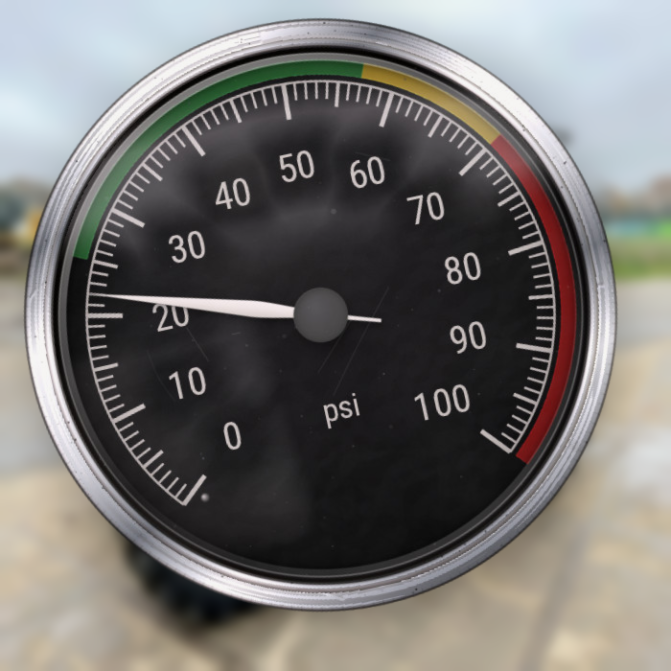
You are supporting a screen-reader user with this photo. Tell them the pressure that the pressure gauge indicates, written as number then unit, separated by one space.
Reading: 22 psi
